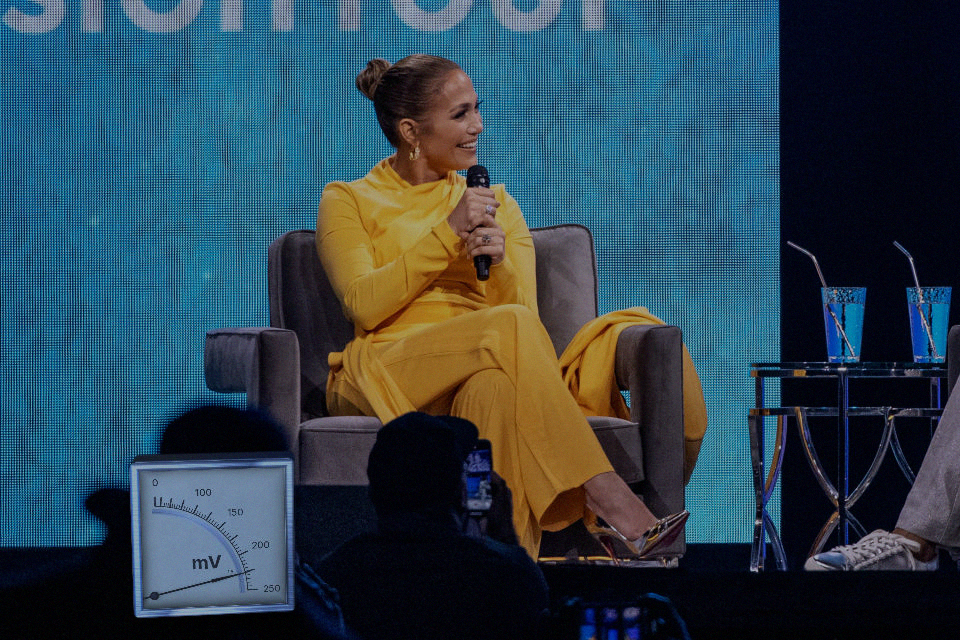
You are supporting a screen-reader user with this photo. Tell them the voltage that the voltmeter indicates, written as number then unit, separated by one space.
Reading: 225 mV
